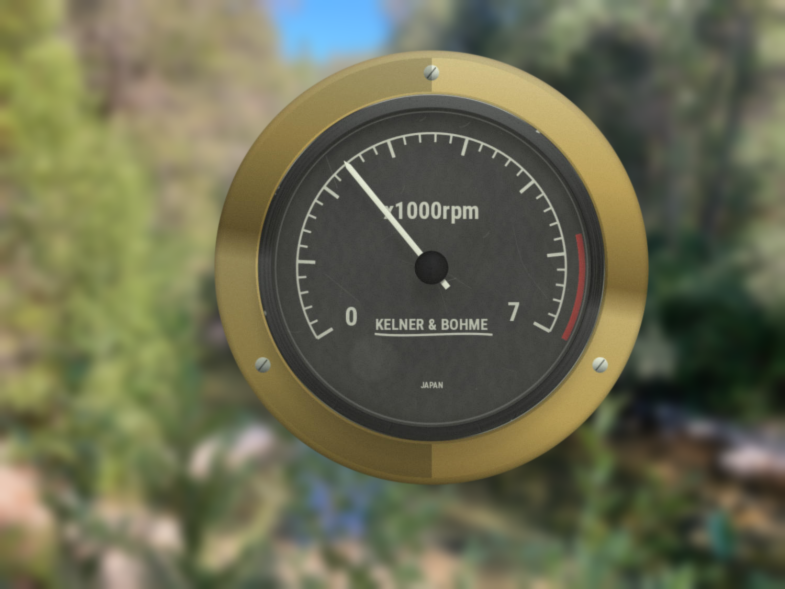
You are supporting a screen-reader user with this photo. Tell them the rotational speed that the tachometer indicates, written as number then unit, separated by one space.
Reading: 2400 rpm
